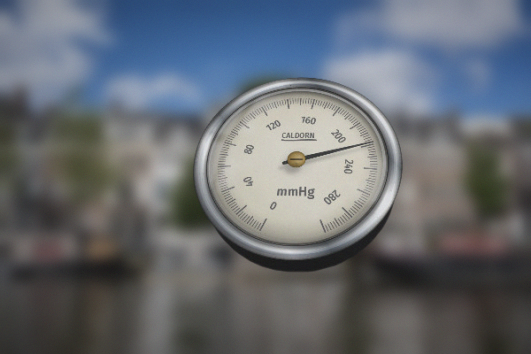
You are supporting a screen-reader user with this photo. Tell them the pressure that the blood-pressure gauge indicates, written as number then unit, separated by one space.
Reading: 220 mmHg
